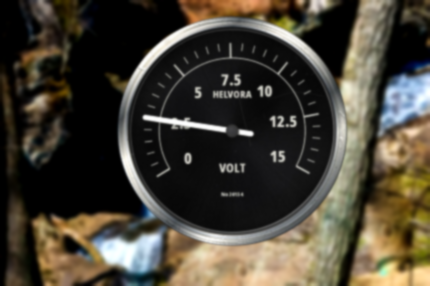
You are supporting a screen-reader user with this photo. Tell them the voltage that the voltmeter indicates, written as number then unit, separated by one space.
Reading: 2.5 V
